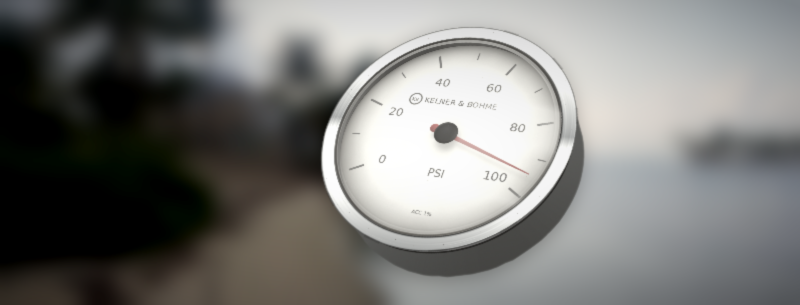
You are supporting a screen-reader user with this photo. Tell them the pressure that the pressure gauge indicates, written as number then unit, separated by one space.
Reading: 95 psi
